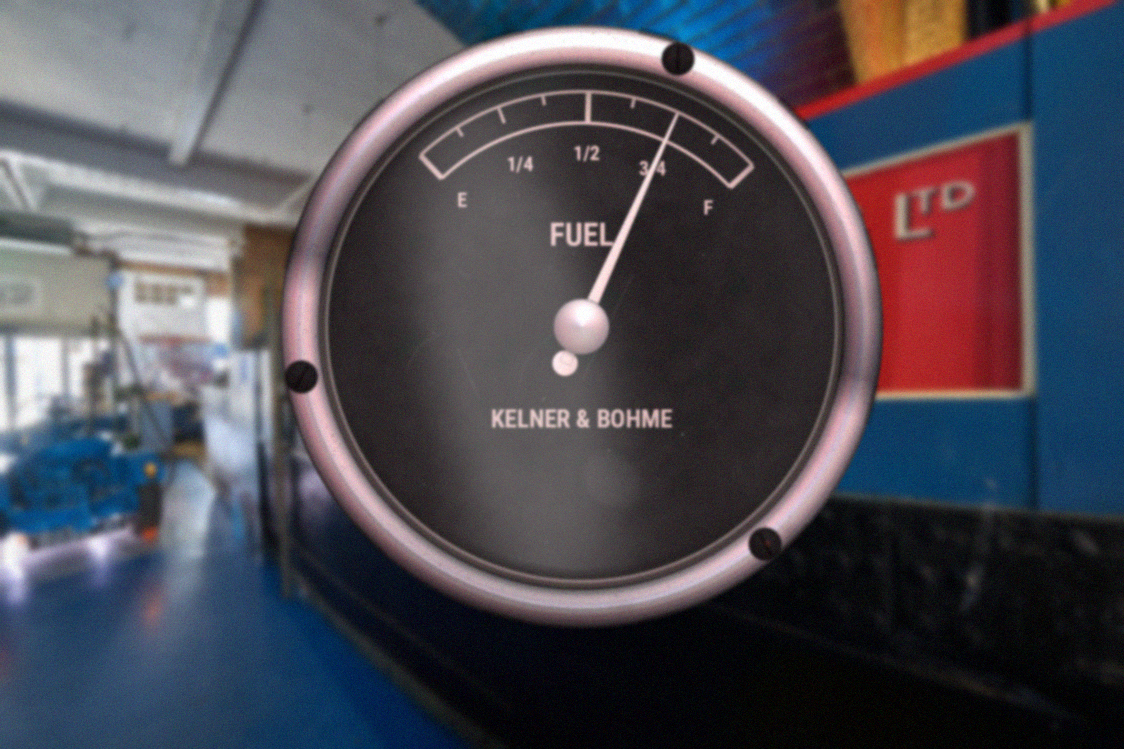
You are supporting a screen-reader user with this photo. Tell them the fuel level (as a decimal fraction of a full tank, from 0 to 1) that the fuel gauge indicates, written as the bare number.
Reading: 0.75
